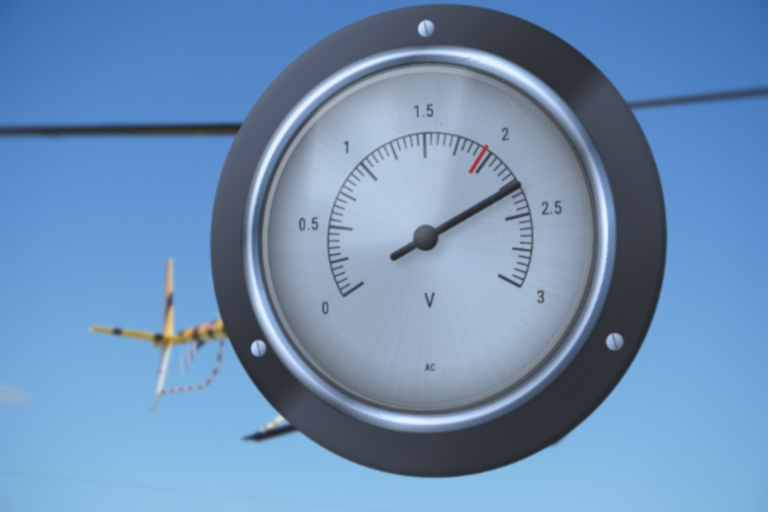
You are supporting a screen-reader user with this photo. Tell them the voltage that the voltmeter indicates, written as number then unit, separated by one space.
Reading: 2.3 V
